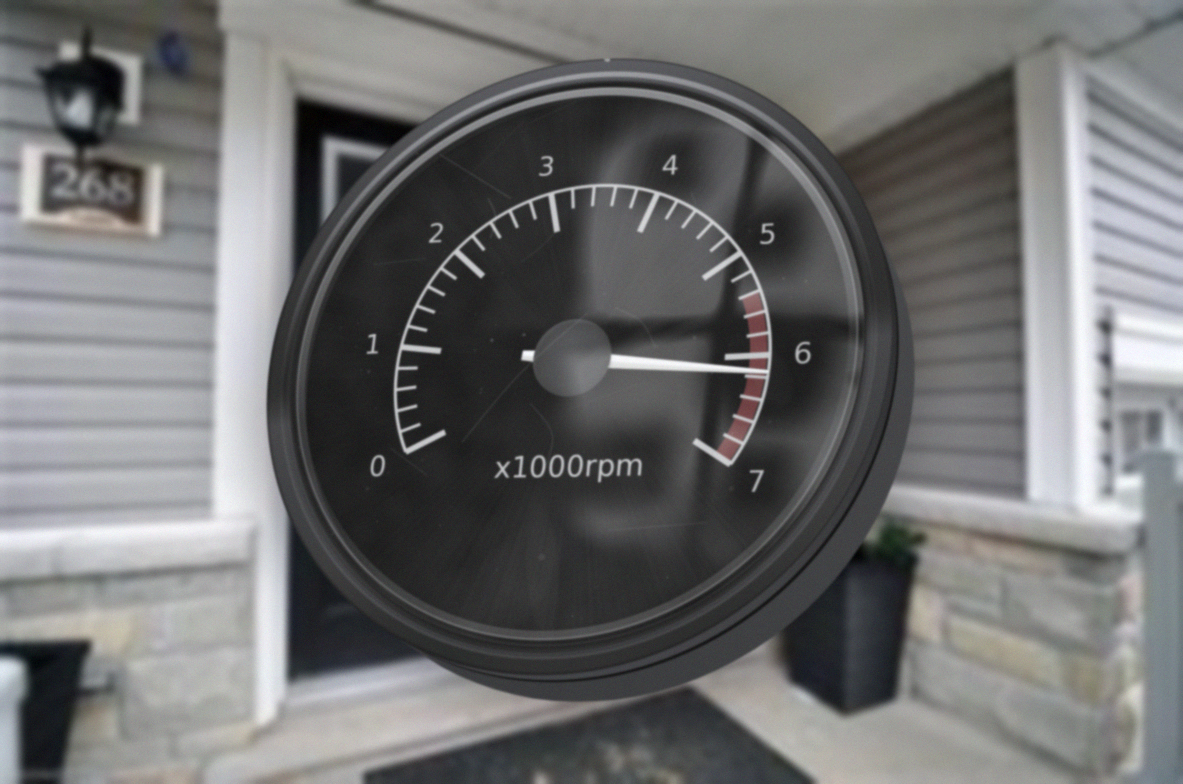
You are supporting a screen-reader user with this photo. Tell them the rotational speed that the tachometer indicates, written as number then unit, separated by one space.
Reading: 6200 rpm
